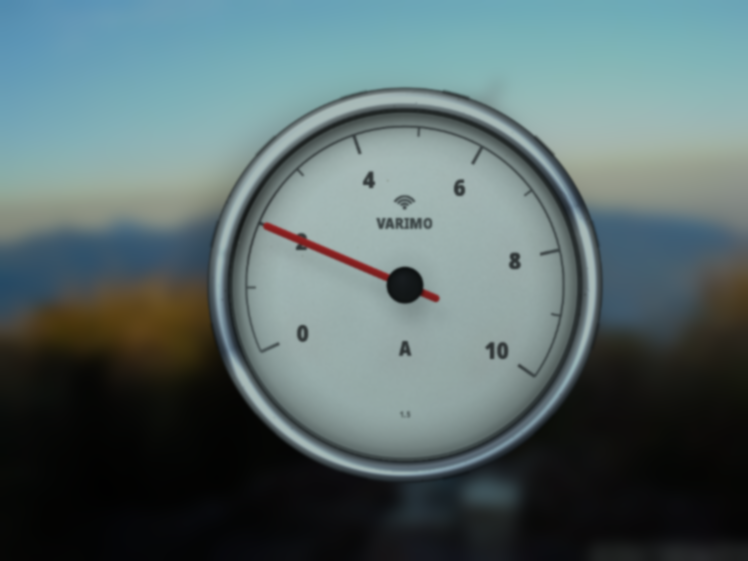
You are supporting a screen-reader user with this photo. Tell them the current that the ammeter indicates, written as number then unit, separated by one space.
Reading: 2 A
